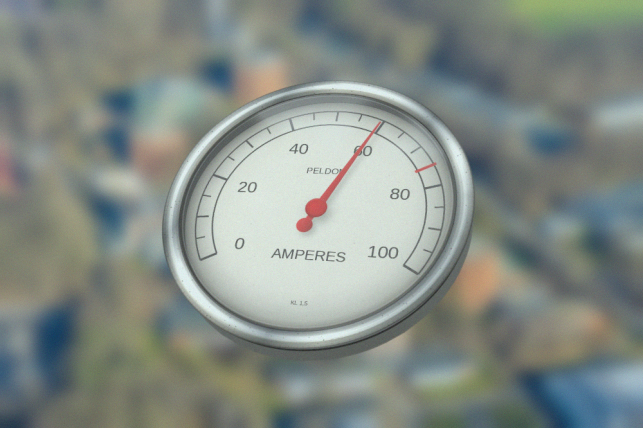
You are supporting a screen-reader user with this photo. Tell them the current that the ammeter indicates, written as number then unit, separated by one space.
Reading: 60 A
